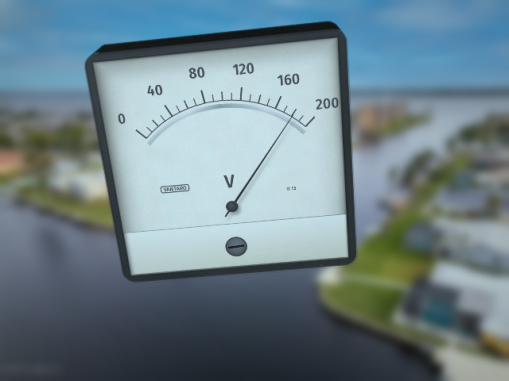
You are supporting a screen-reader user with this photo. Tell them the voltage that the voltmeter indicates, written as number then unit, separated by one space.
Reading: 180 V
